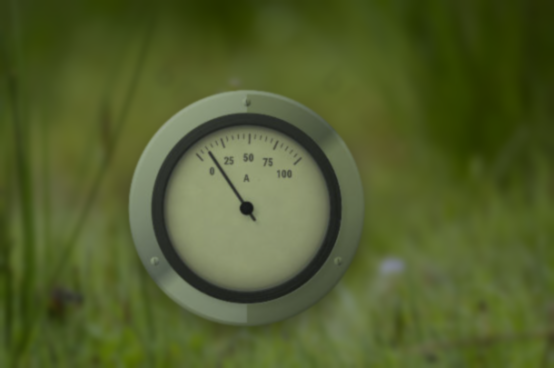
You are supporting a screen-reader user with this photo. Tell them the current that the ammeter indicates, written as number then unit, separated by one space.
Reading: 10 A
